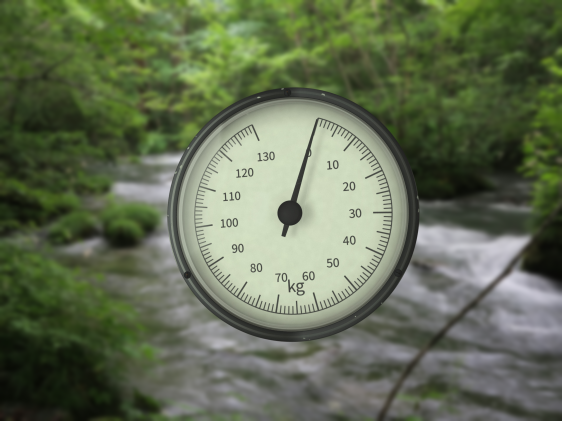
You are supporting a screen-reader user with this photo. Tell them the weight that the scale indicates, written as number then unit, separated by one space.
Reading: 0 kg
